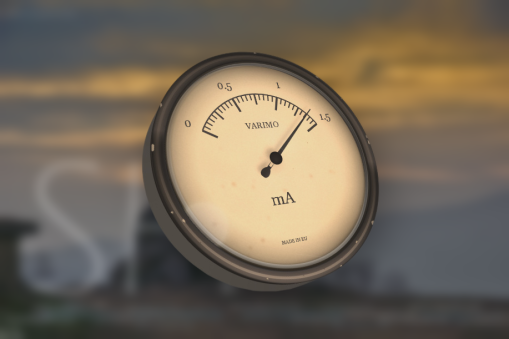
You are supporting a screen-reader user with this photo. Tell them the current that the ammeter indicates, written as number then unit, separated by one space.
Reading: 1.35 mA
